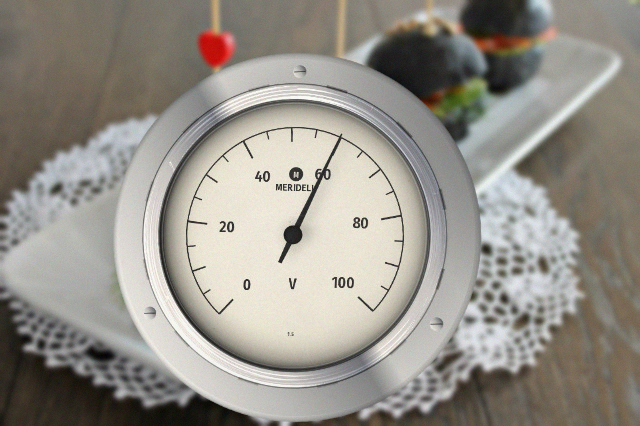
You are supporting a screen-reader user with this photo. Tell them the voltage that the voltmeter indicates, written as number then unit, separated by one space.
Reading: 60 V
